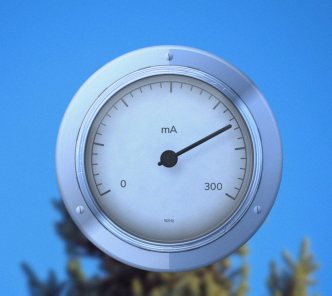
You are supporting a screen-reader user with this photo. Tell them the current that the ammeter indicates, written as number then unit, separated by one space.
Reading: 225 mA
